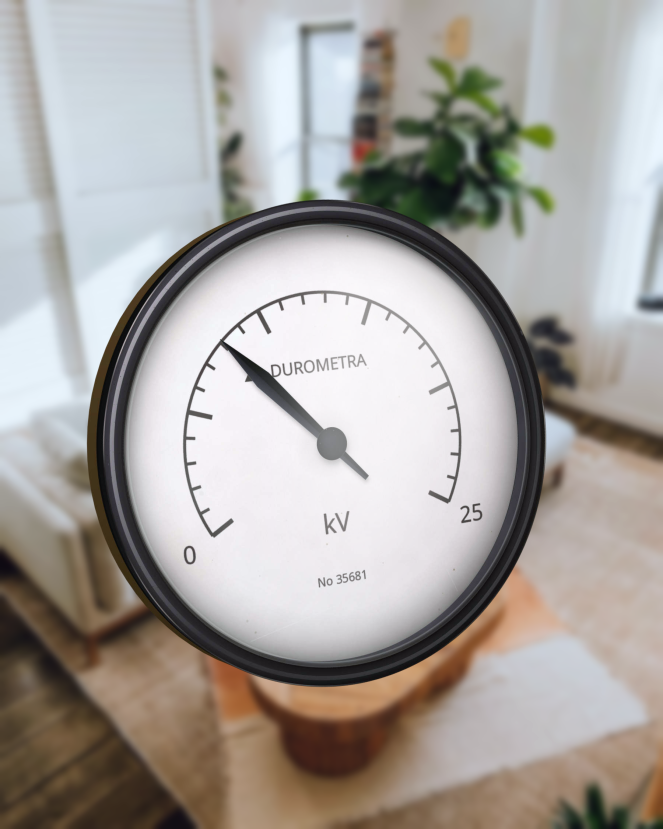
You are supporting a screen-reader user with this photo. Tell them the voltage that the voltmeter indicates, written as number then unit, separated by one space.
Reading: 8 kV
